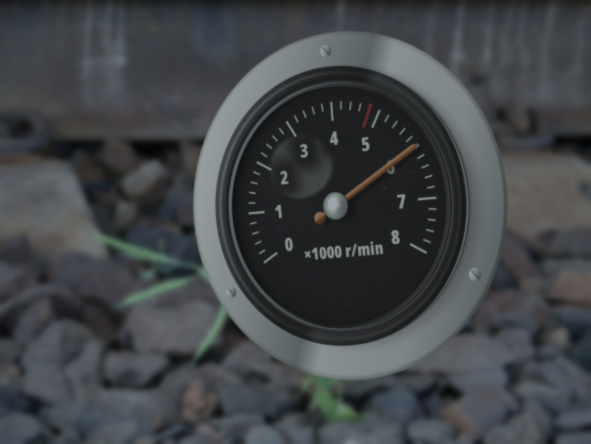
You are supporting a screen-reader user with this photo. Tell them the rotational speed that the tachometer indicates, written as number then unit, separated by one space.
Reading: 6000 rpm
